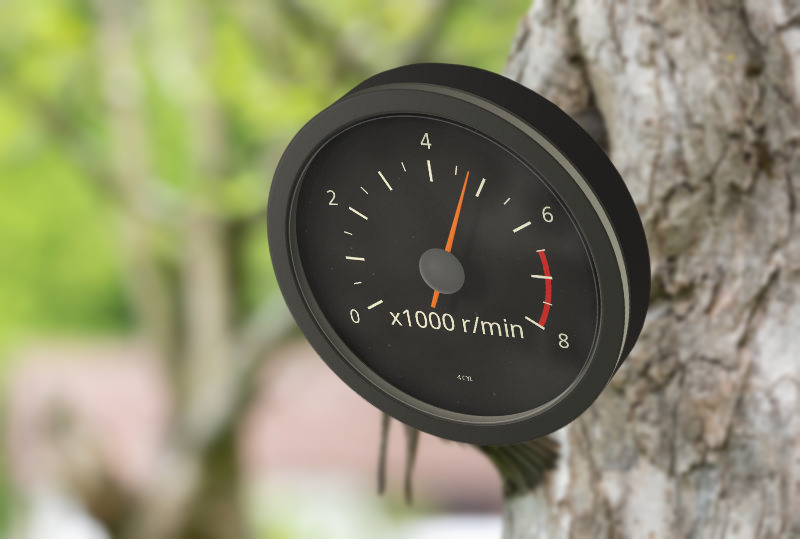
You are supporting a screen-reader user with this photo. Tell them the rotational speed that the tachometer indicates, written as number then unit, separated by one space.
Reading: 4750 rpm
